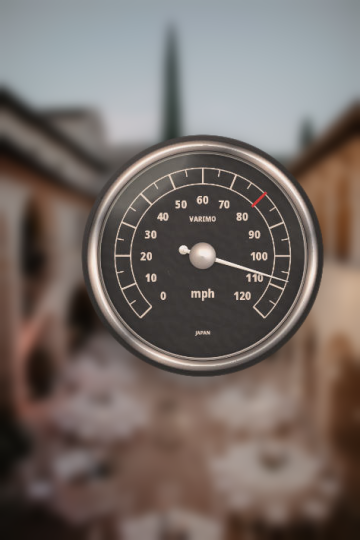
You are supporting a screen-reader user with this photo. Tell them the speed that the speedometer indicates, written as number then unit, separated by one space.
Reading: 107.5 mph
